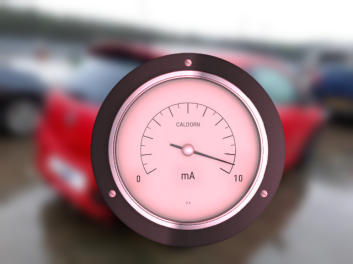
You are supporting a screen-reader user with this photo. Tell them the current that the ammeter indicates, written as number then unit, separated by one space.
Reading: 9.5 mA
